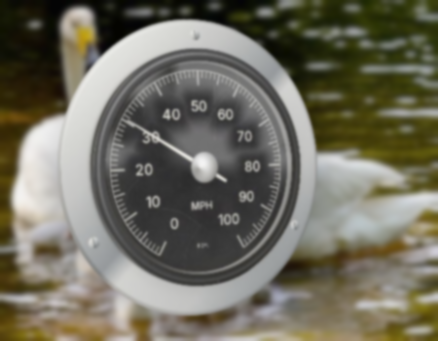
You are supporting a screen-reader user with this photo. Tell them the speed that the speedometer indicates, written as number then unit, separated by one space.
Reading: 30 mph
